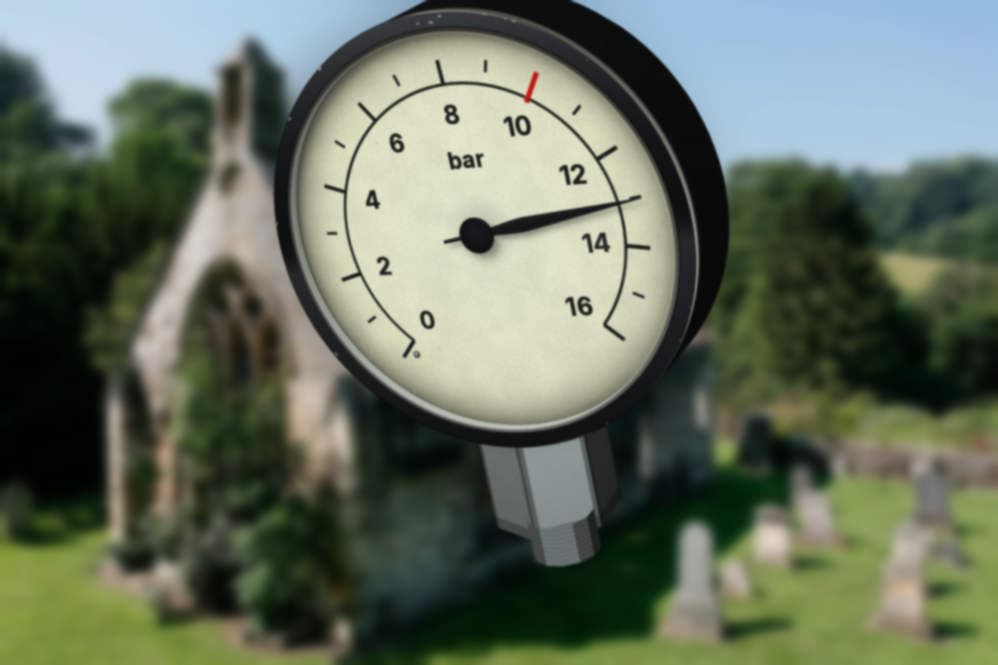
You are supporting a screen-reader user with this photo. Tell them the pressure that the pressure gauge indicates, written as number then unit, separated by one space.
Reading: 13 bar
